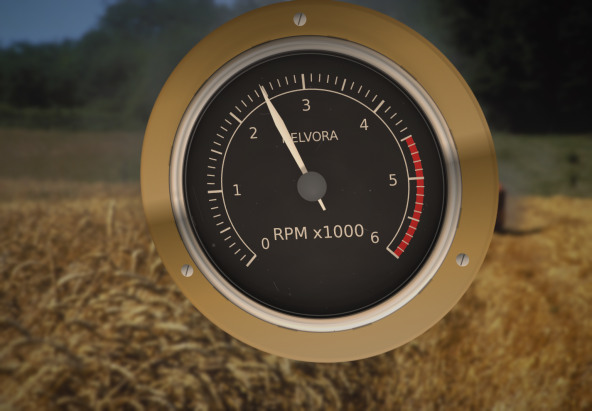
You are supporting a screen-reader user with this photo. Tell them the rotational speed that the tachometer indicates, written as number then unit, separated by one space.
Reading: 2500 rpm
